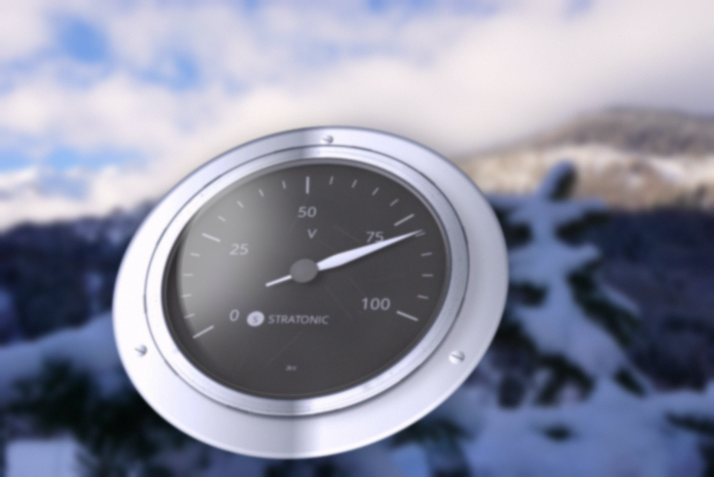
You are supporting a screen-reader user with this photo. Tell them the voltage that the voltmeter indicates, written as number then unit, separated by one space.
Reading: 80 V
